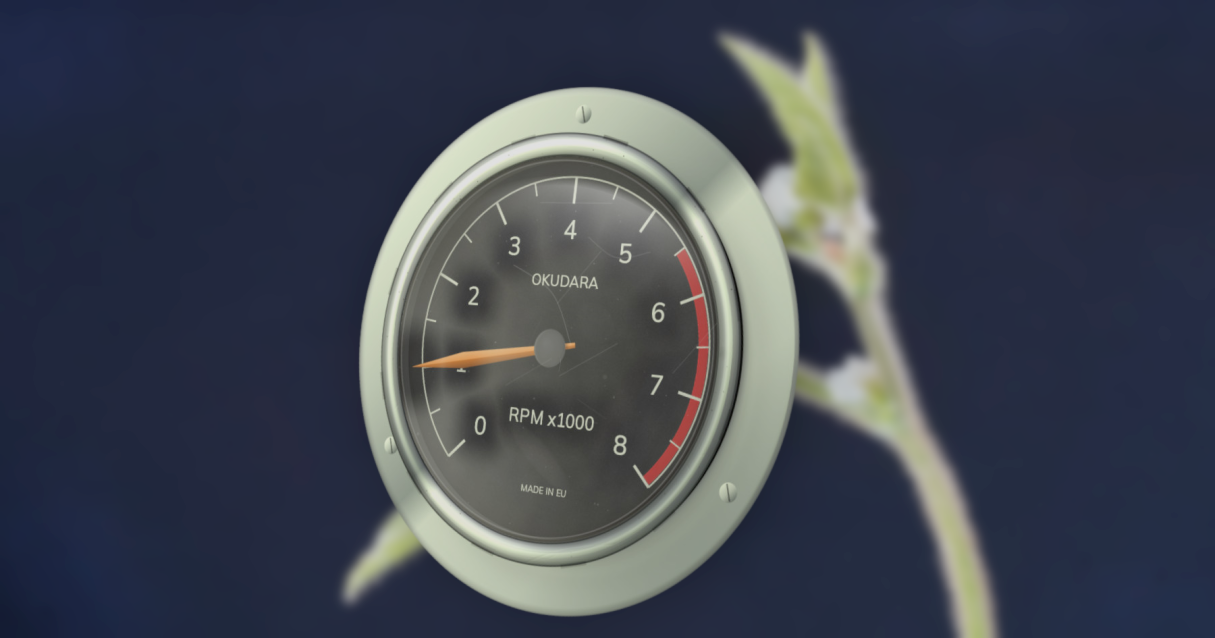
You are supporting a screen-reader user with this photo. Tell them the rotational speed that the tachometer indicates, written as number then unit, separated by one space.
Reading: 1000 rpm
